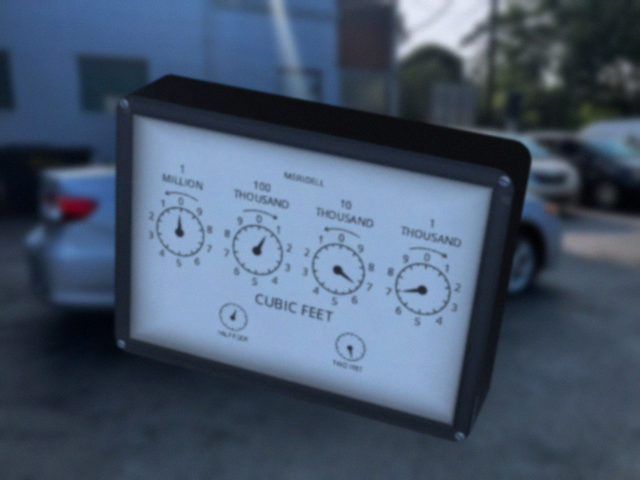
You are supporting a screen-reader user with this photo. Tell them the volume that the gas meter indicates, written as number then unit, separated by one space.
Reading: 6700 ft³
